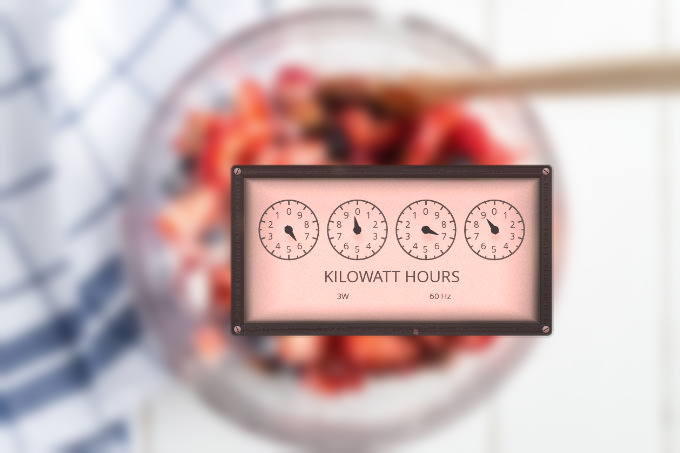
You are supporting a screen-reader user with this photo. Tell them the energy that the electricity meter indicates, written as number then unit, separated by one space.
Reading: 5969 kWh
